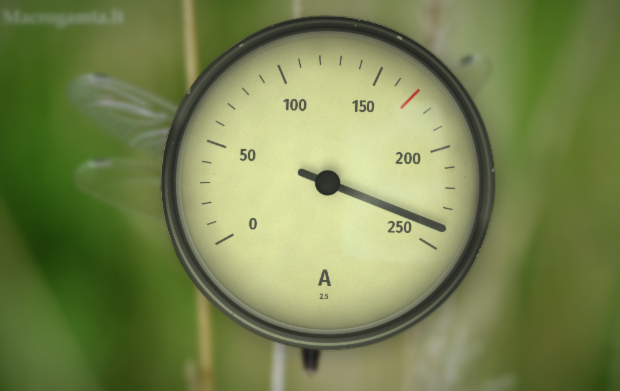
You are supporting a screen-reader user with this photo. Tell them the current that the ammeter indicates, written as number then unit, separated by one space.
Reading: 240 A
